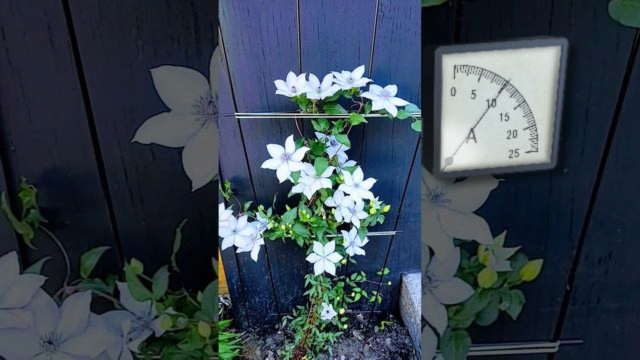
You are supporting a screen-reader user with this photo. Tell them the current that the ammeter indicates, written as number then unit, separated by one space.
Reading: 10 A
